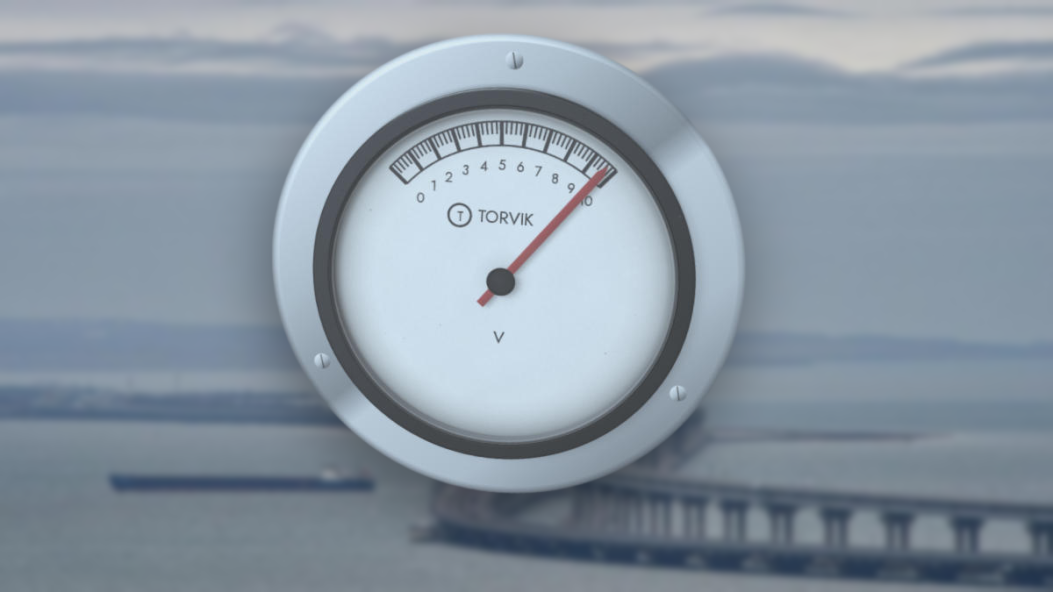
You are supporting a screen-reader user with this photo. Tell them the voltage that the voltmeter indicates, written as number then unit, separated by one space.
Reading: 9.6 V
